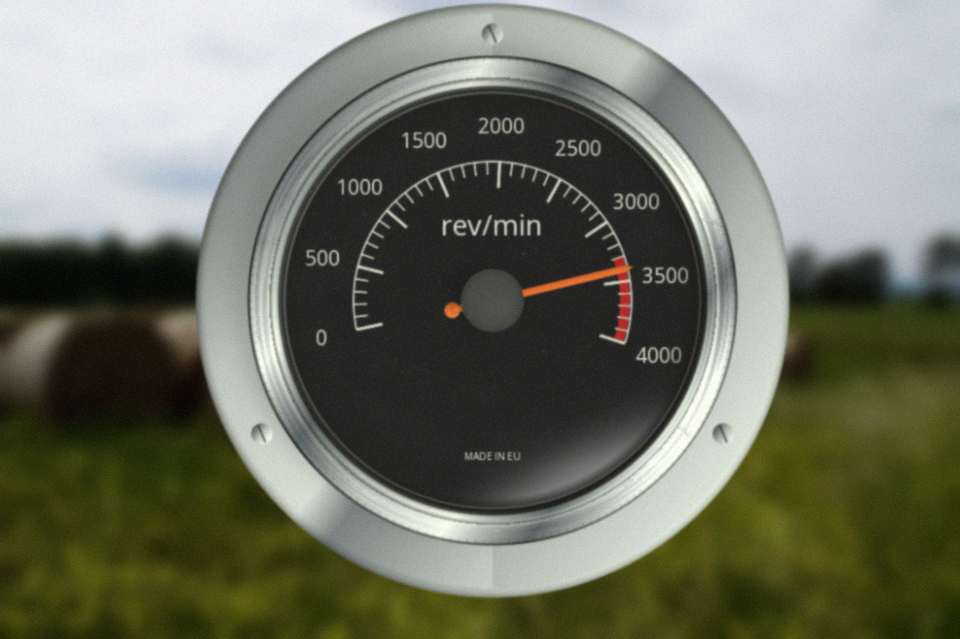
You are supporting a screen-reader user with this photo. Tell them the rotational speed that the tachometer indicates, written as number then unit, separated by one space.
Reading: 3400 rpm
